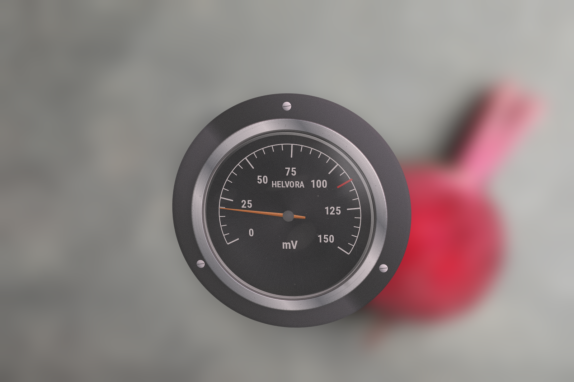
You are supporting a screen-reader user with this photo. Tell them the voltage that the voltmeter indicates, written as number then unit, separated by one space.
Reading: 20 mV
